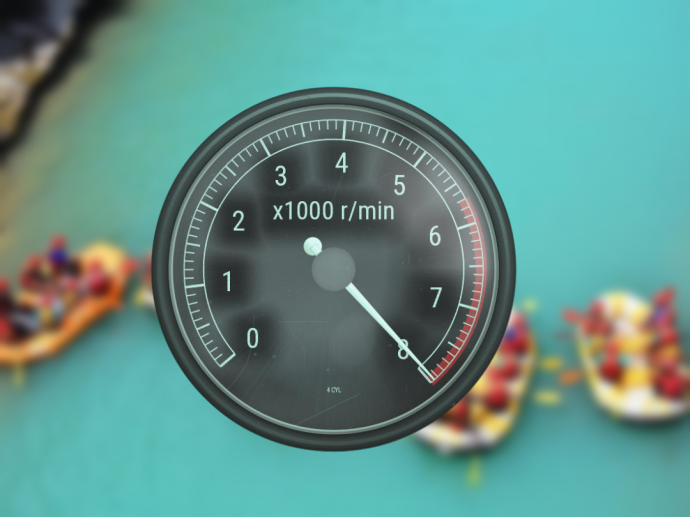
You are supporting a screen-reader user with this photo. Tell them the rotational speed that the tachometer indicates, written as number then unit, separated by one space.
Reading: 7950 rpm
